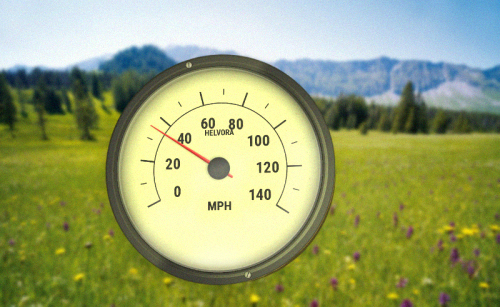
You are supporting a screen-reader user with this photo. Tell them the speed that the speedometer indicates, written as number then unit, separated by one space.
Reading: 35 mph
